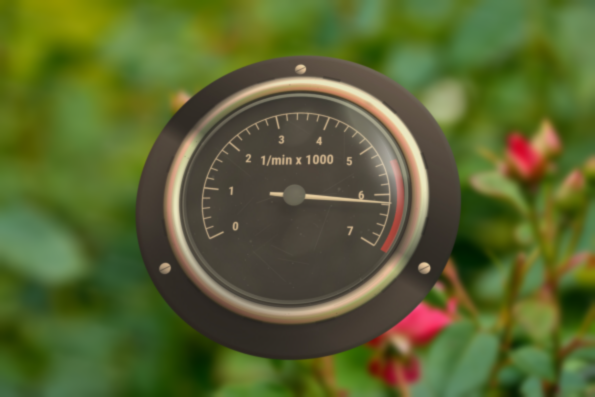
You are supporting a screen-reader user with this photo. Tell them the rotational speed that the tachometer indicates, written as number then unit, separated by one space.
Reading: 6200 rpm
